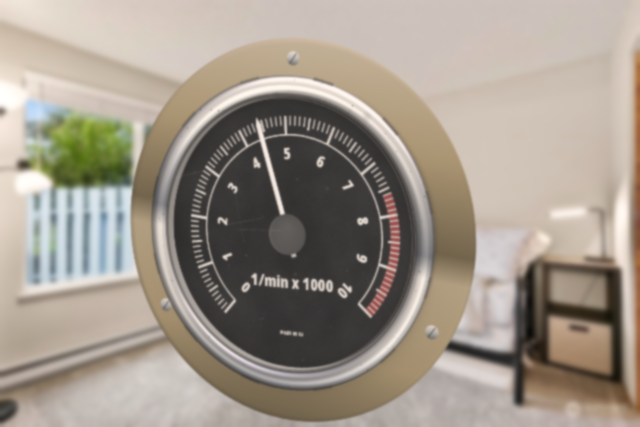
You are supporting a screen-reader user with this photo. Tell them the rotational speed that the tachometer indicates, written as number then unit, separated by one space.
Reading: 4500 rpm
